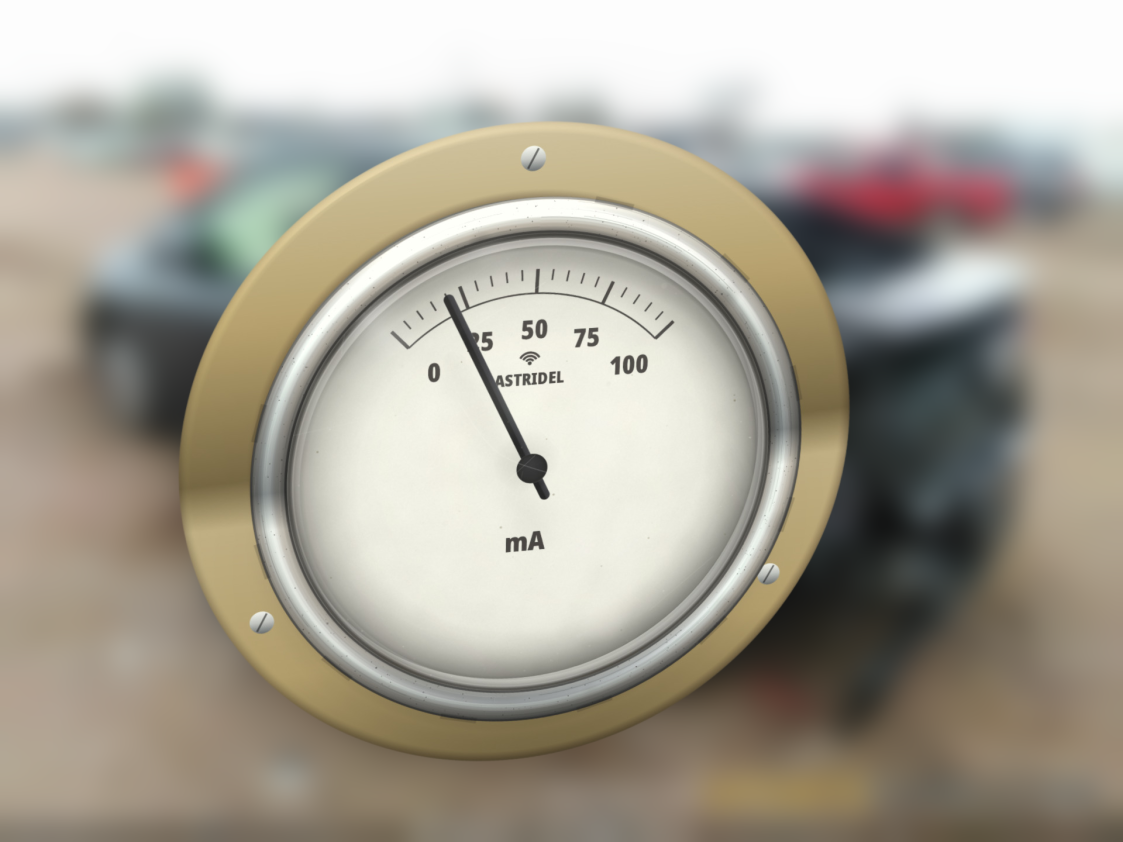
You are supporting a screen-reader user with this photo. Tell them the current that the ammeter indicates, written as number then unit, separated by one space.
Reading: 20 mA
